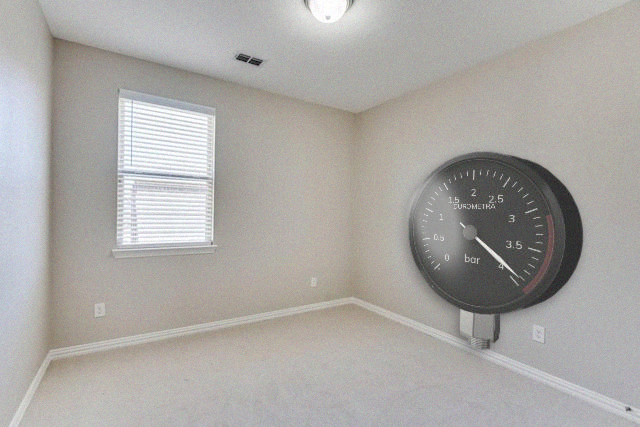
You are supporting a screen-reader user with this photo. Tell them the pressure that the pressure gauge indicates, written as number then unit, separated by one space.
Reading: 3.9 bar
